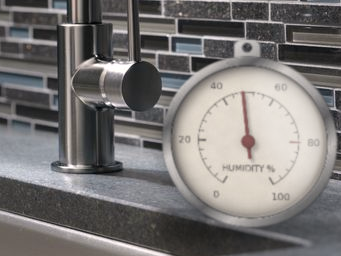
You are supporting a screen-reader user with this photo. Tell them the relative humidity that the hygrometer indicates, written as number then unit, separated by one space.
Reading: 48 %
